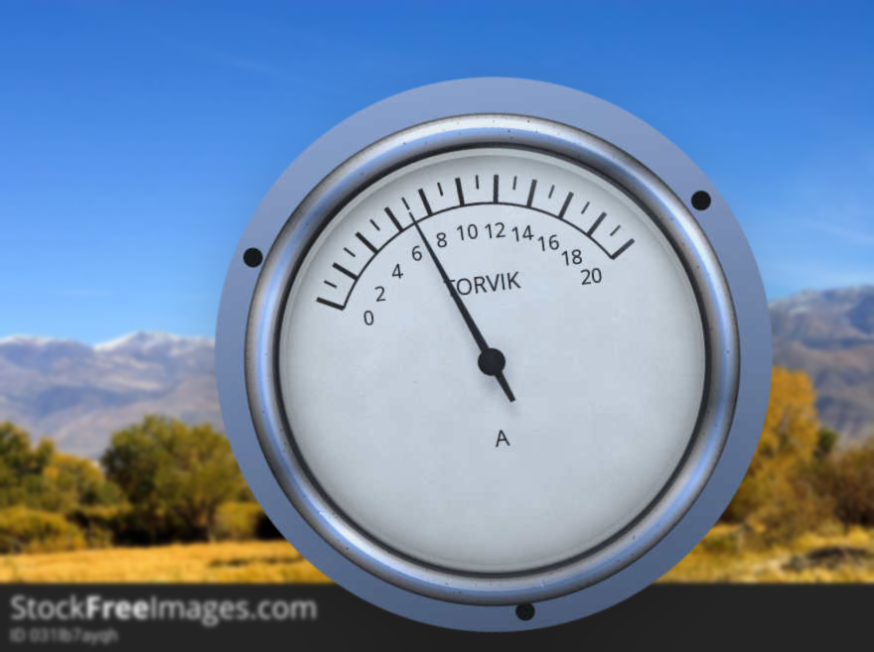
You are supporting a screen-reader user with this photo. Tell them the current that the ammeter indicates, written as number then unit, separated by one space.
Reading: 7 A
